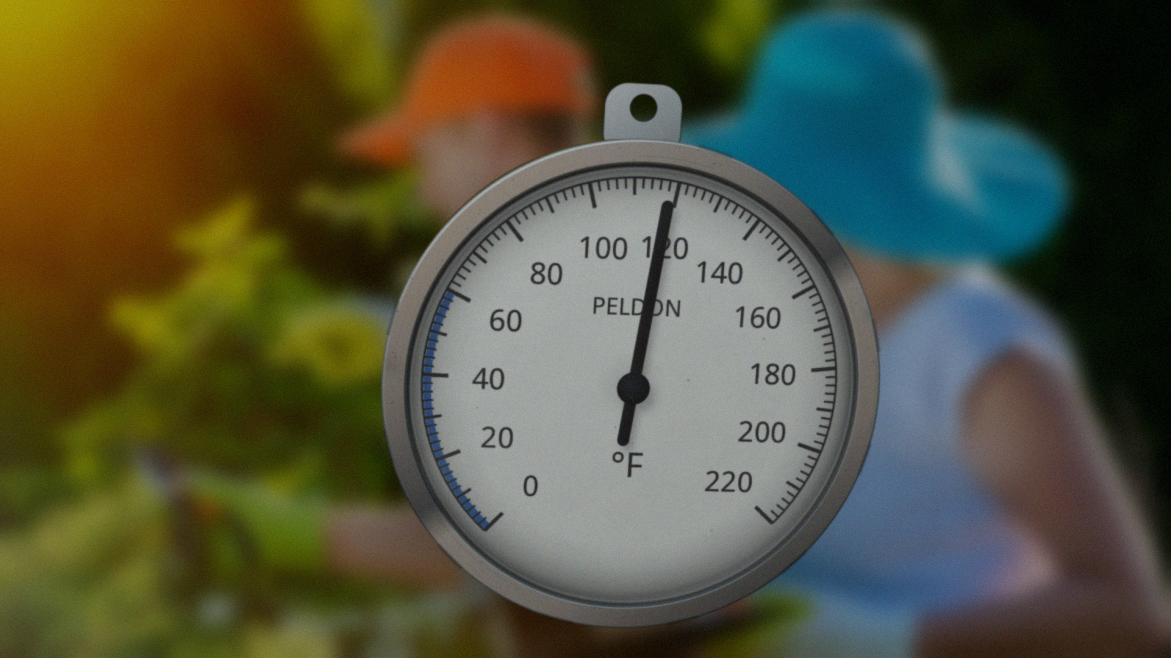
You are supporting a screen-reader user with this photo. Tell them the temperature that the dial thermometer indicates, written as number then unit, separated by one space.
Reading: 118 °F
